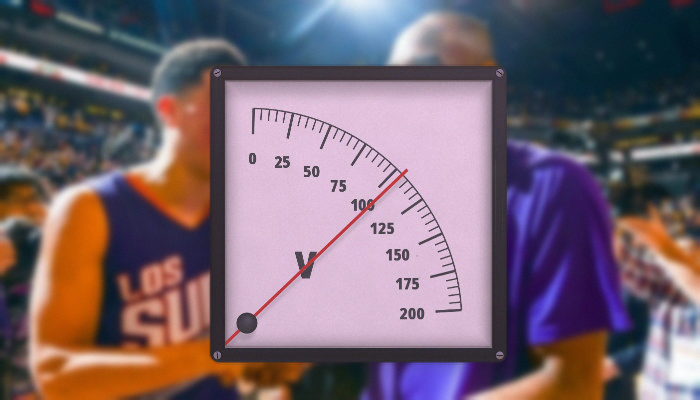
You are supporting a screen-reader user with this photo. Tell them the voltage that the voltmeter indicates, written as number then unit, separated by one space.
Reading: 105 V
